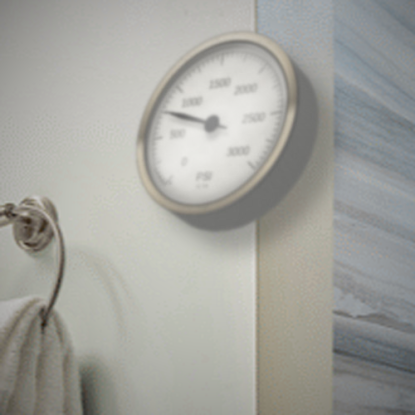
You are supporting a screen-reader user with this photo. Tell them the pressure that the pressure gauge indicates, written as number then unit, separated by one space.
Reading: 750 psi
